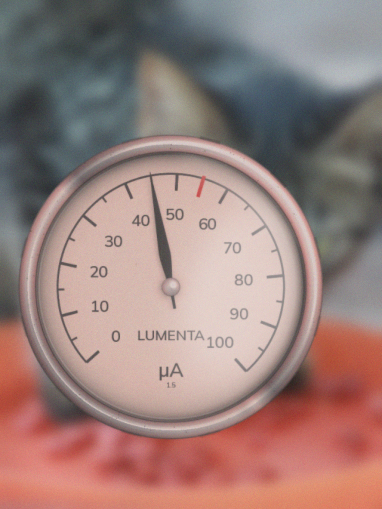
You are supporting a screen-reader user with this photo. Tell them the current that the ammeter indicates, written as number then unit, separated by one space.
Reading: 45 µA
